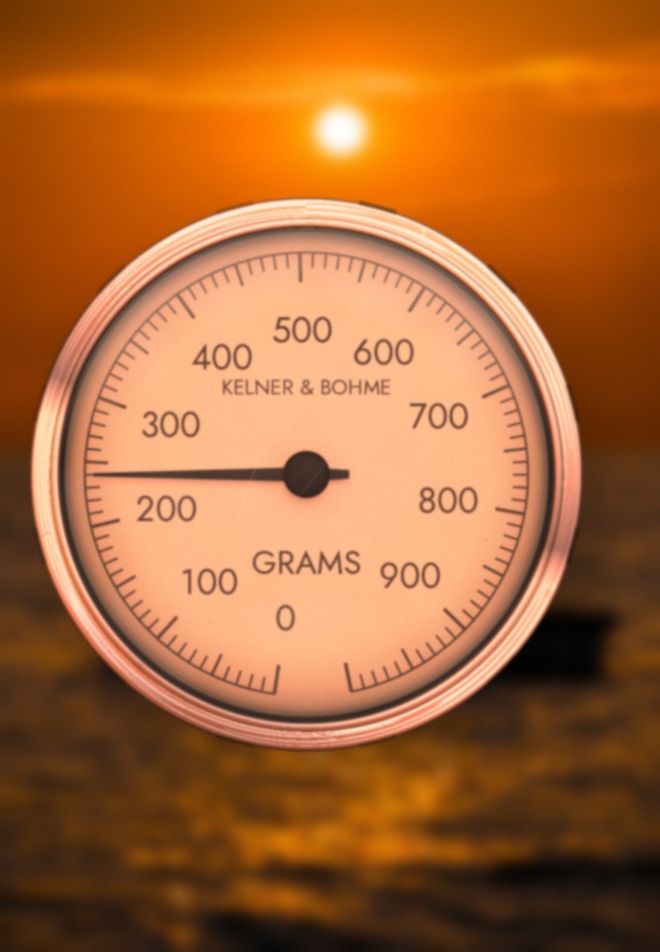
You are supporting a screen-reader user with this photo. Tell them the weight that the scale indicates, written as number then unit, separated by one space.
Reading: 240 g
